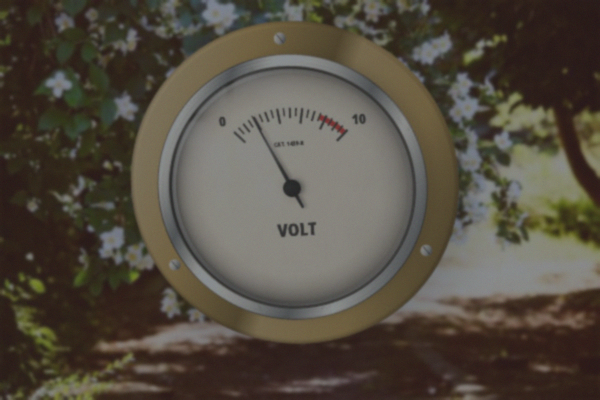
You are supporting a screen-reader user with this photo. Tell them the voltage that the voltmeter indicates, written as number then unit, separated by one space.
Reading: 2 V
